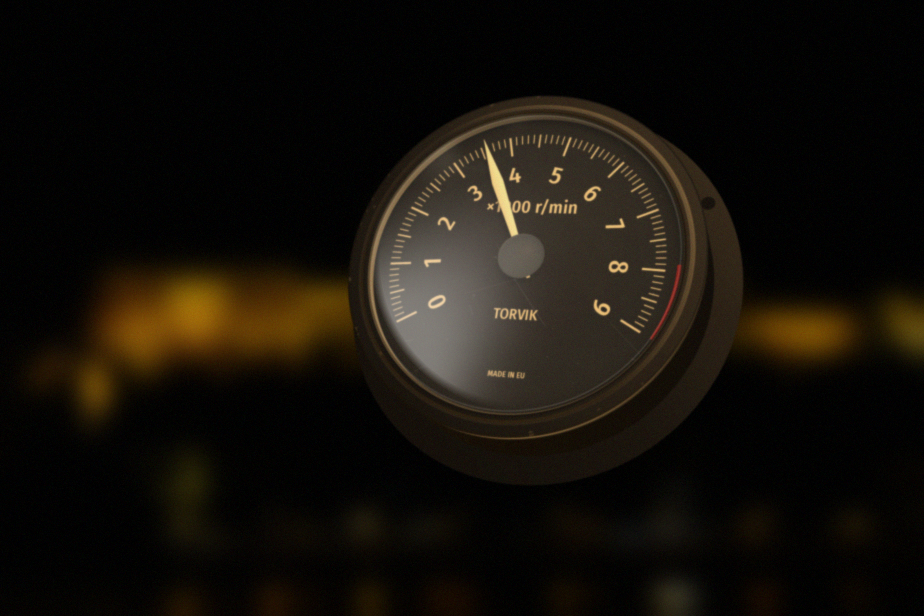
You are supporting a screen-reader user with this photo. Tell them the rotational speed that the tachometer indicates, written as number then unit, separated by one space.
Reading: 3600 rpm
